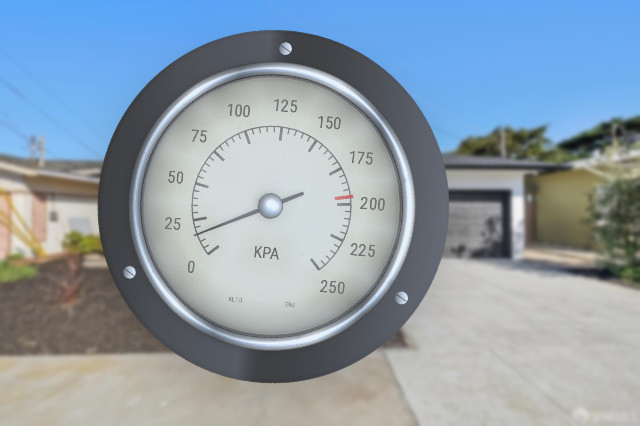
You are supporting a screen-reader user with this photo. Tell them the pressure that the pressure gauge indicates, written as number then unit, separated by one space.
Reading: 15 kPa
